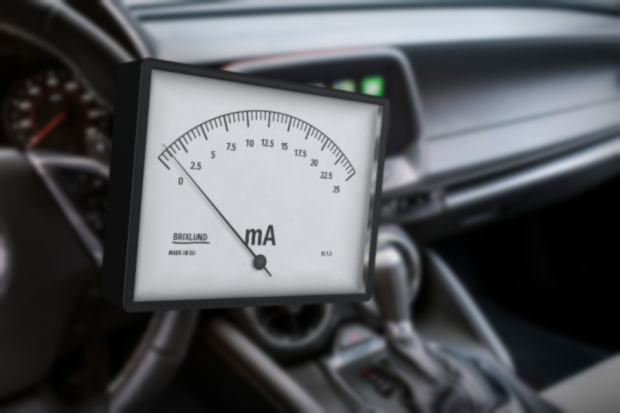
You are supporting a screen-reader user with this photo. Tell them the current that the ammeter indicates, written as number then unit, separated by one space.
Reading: 1 mA
